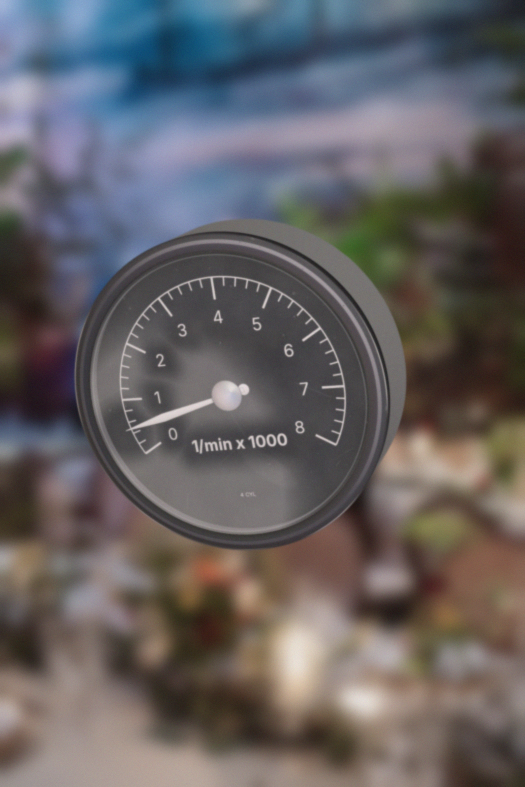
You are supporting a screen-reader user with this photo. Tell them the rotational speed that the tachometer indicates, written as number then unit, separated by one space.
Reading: 500 rpm
